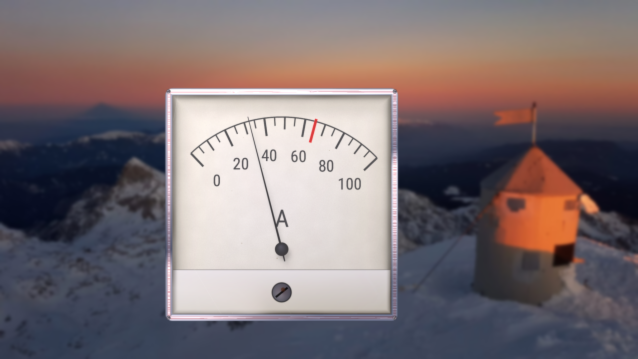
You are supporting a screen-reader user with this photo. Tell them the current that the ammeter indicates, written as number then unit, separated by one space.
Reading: 32.5 A
